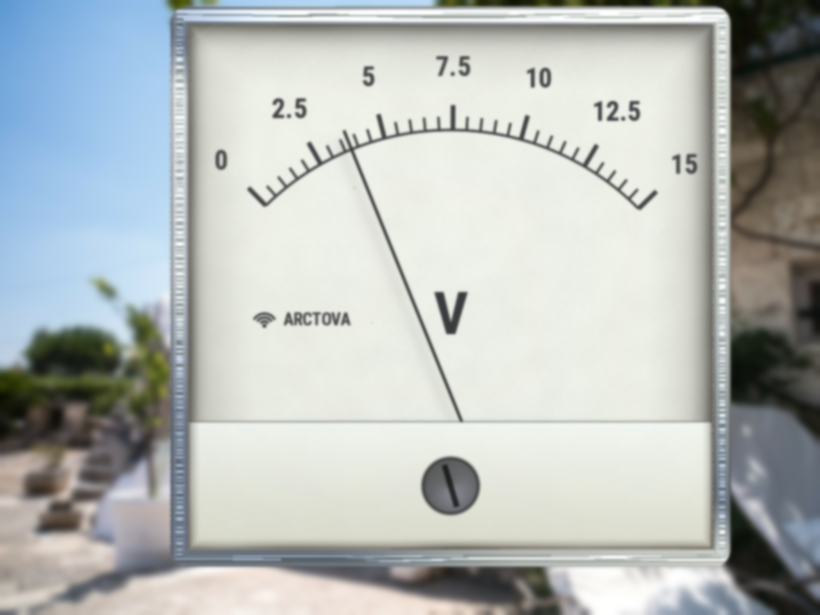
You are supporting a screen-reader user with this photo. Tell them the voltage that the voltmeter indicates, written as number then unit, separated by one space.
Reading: 3.75 V
